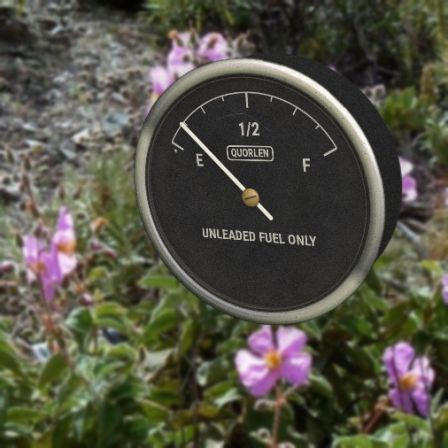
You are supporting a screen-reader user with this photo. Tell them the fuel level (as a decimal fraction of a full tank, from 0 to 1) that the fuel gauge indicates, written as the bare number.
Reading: 0.125
